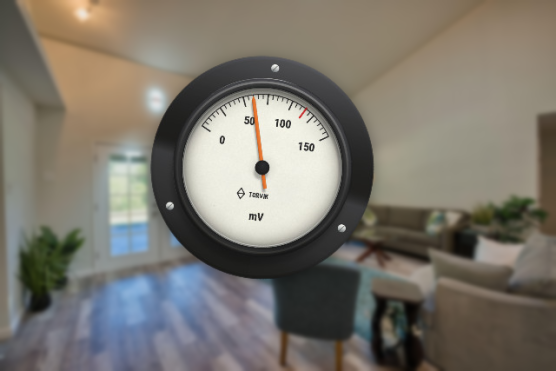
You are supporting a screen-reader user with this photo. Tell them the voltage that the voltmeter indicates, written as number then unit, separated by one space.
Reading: 60 mV
